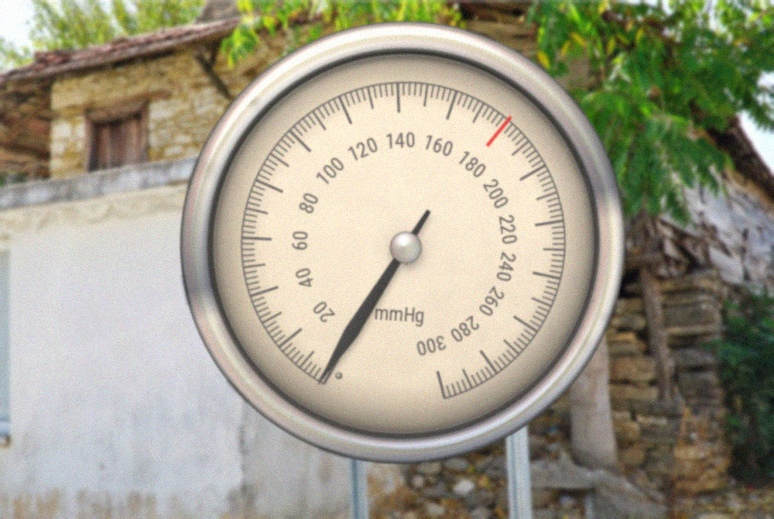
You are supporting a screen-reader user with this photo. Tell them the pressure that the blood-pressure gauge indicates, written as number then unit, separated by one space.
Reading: 2 mmHg
